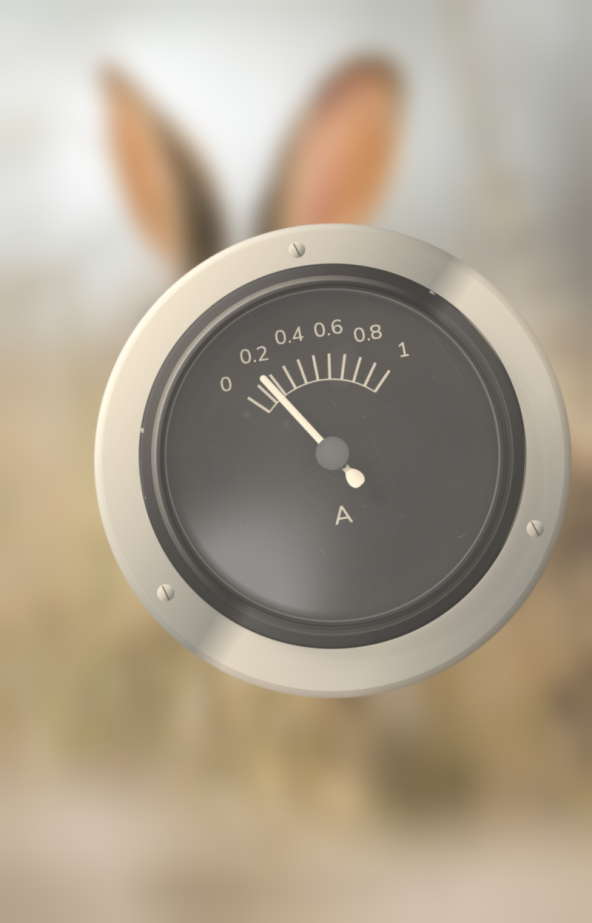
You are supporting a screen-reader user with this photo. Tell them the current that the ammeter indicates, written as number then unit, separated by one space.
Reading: 0.15 A
